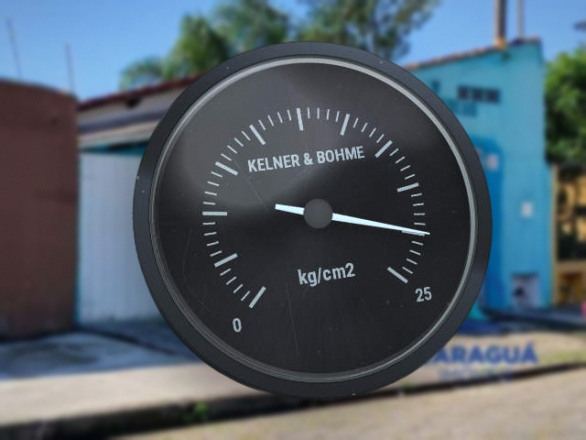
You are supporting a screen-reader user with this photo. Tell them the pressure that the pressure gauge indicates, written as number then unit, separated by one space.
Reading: 22.5 kg/cm²
